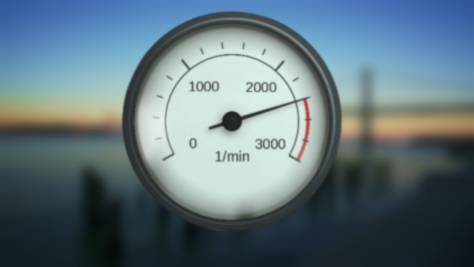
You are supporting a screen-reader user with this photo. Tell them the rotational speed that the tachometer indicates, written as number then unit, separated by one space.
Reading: 2400 rpm
